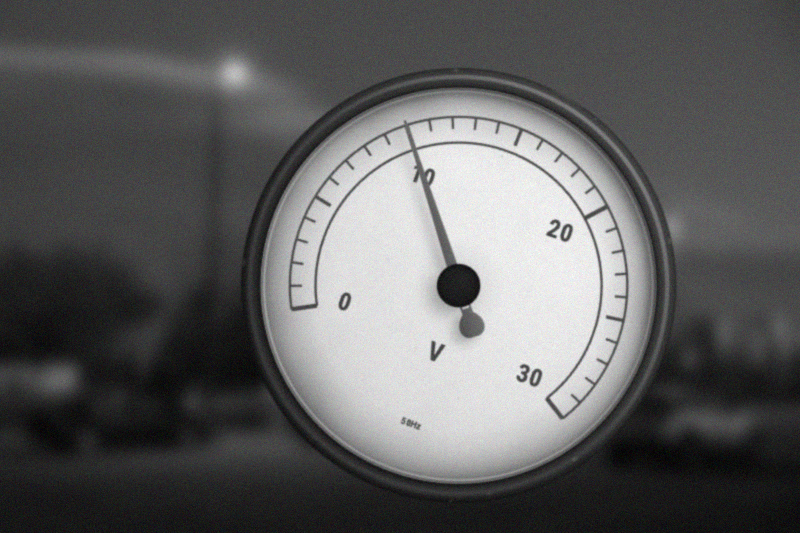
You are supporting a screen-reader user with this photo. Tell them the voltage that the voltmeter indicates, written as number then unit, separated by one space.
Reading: 10 V
